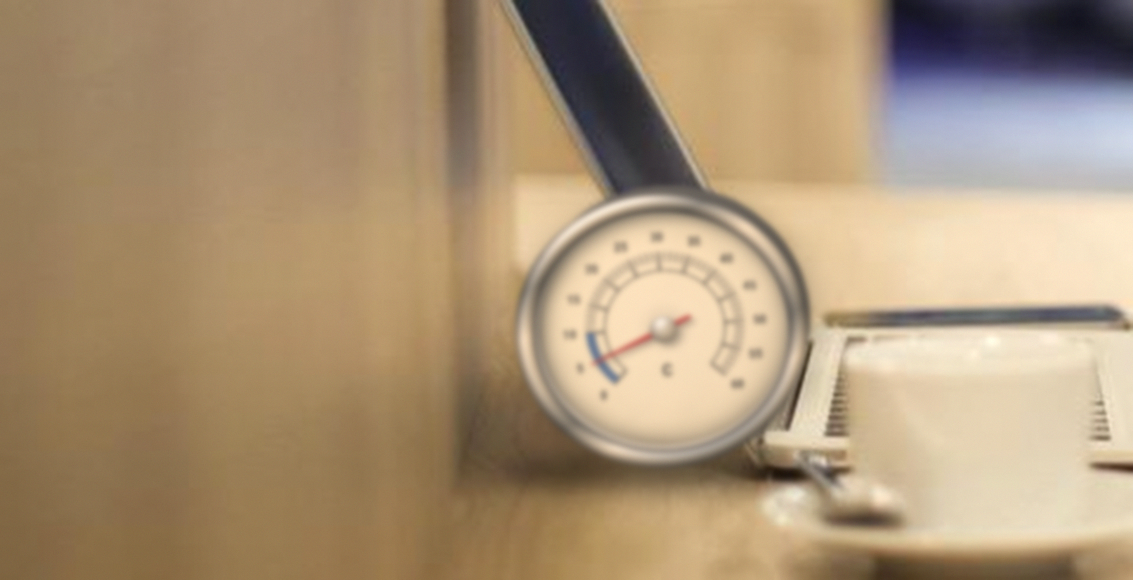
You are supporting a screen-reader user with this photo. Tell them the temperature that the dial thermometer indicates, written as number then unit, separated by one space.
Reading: 5 °C
